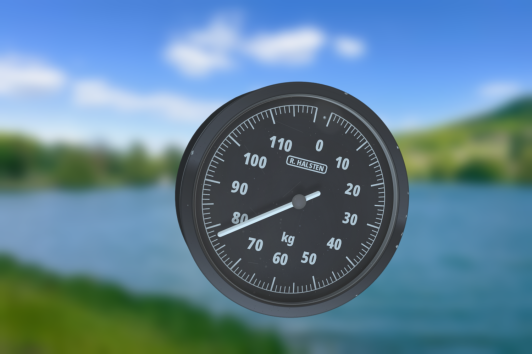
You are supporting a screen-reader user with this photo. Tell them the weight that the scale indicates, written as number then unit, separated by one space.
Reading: 78 kg
